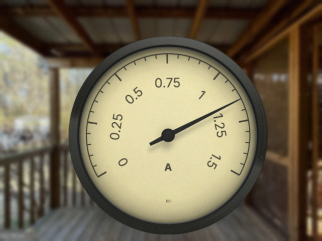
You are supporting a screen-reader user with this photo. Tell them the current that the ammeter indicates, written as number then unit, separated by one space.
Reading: 1.15 A
